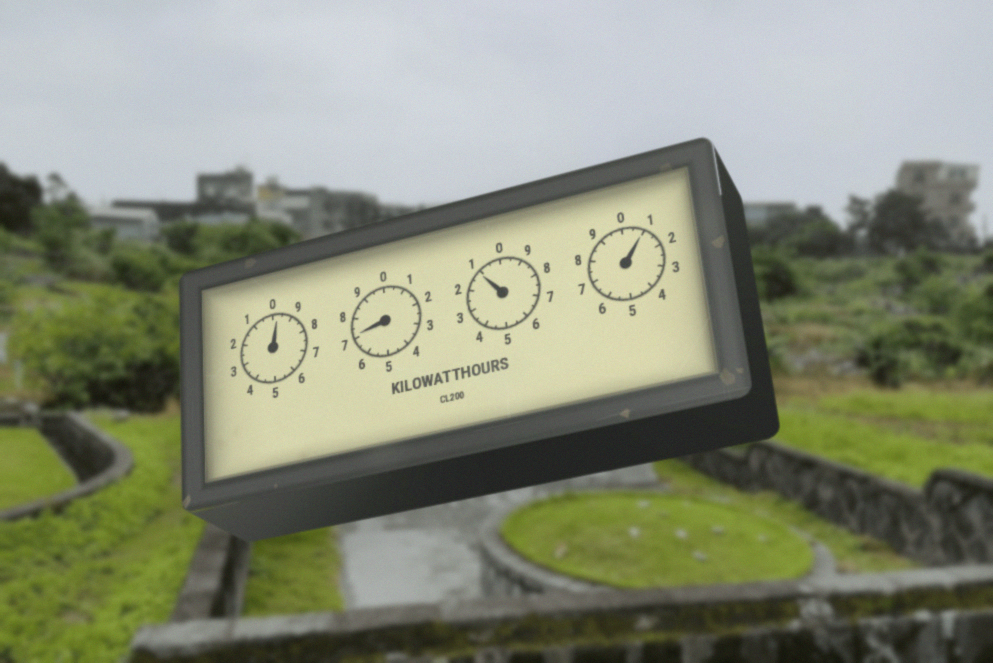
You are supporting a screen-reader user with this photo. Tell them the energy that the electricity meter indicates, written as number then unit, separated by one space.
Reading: 9711 kWh
